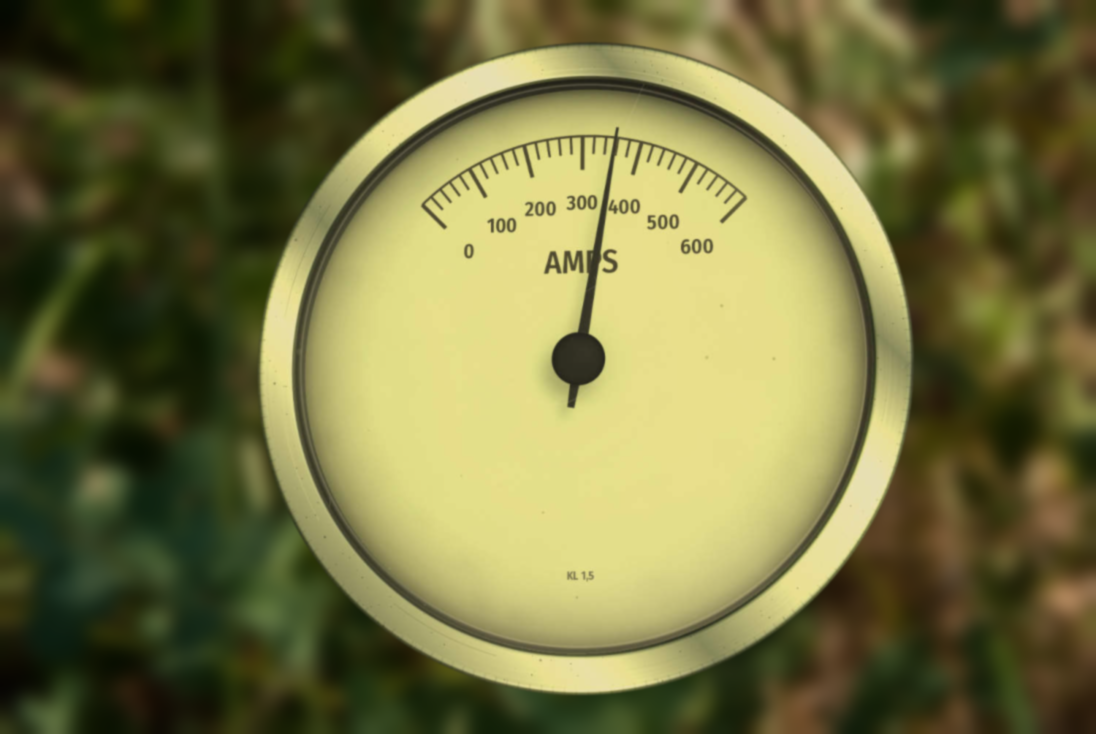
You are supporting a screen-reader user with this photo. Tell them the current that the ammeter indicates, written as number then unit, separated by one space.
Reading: 360 A
